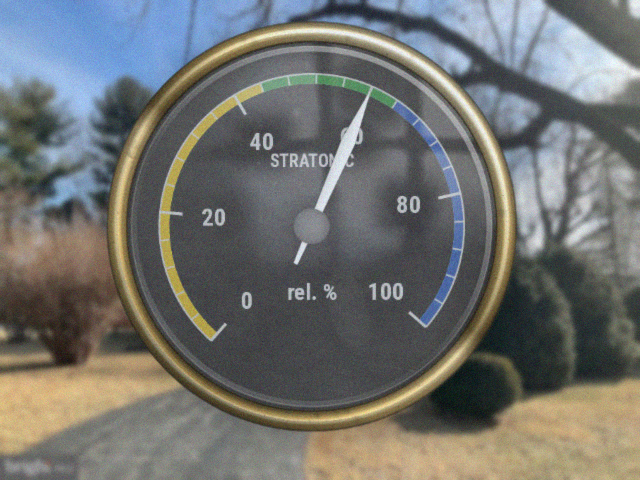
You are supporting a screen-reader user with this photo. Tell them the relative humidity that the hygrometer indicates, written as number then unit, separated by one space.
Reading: 60 %
